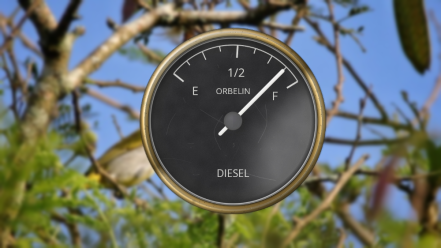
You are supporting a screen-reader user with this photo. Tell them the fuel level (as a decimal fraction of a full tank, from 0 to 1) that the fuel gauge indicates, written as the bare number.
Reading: 0.875
